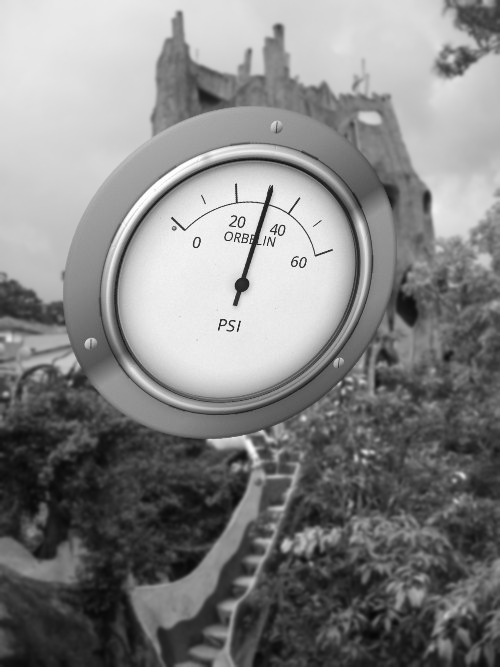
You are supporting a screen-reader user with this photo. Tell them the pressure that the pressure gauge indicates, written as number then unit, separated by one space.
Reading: 30 psi
